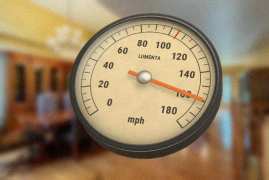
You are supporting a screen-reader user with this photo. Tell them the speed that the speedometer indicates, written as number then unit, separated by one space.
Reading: 160 mph
